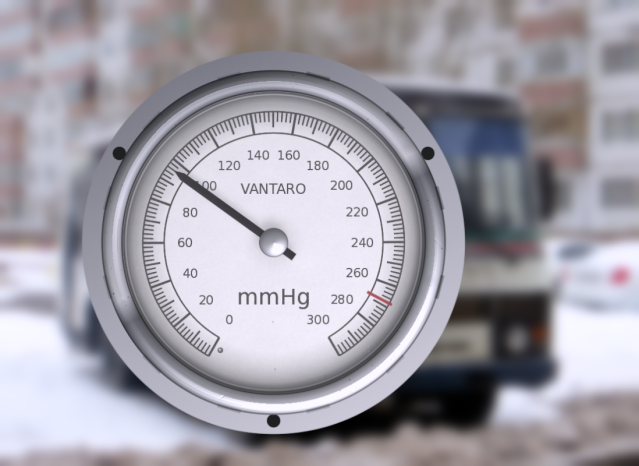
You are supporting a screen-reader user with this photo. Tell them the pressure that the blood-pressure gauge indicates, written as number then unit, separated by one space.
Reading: 96 mmHg
